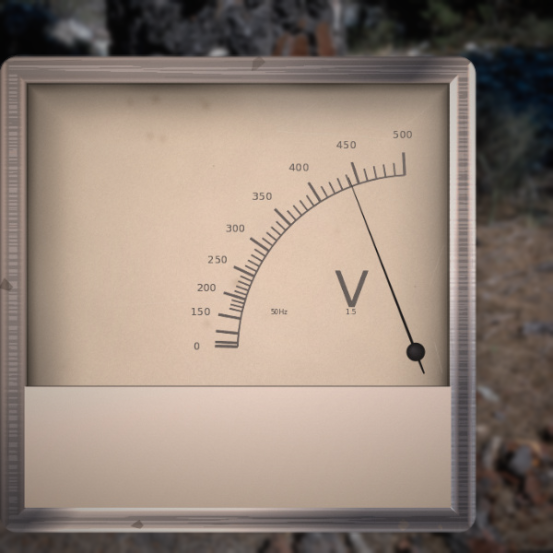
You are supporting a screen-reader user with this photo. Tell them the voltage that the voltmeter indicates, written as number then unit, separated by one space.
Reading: 440 V
